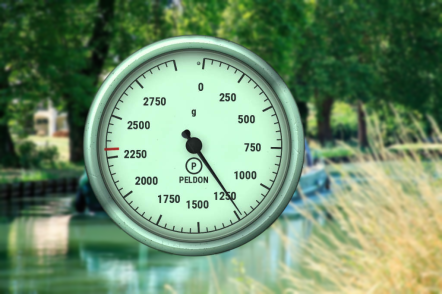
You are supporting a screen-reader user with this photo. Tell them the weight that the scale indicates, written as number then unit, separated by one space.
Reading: 1225 g
